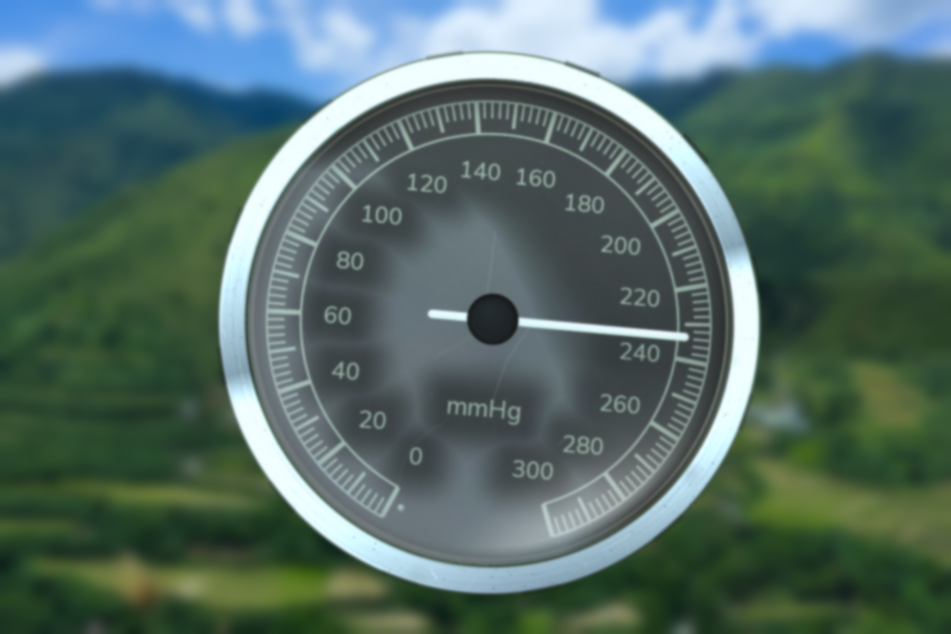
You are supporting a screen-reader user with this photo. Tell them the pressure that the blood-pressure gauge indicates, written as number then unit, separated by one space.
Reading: 234 mmHg
